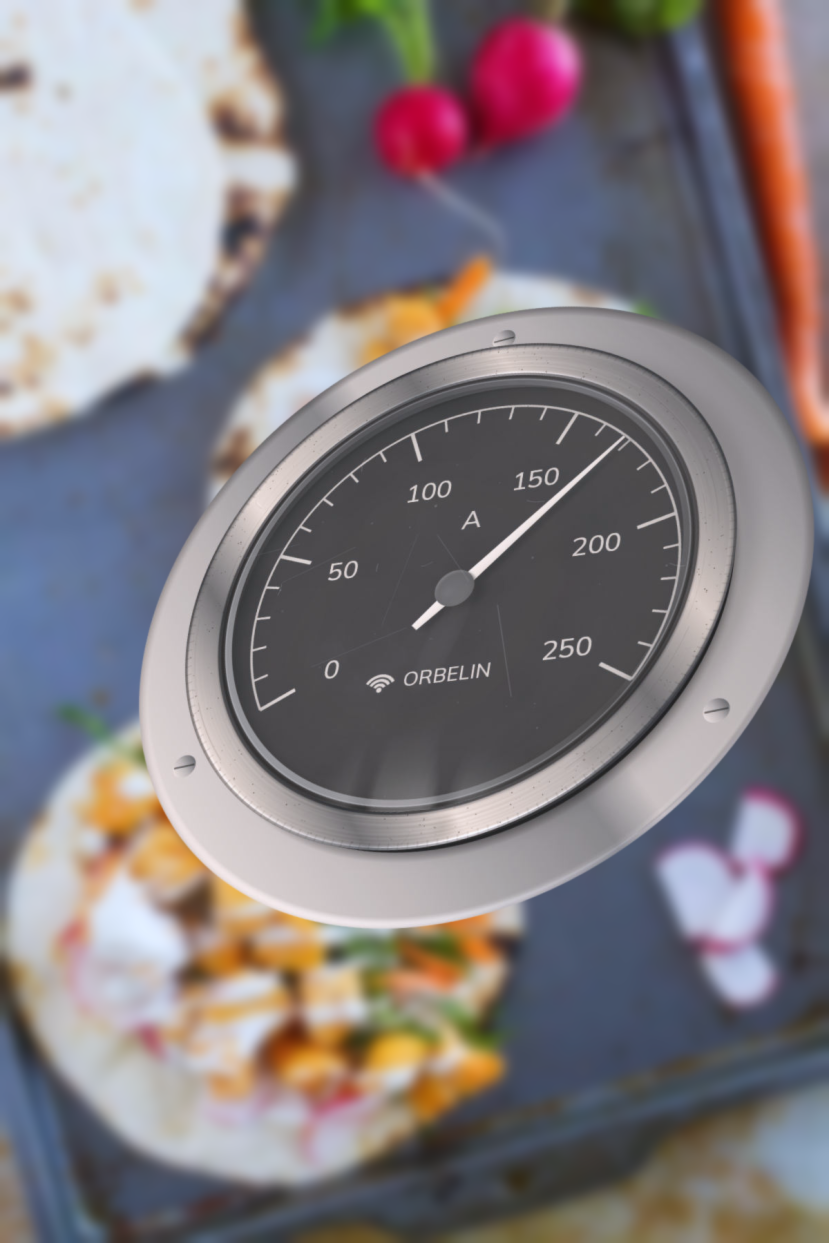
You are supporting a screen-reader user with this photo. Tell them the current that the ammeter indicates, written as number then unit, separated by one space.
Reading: 170 A
